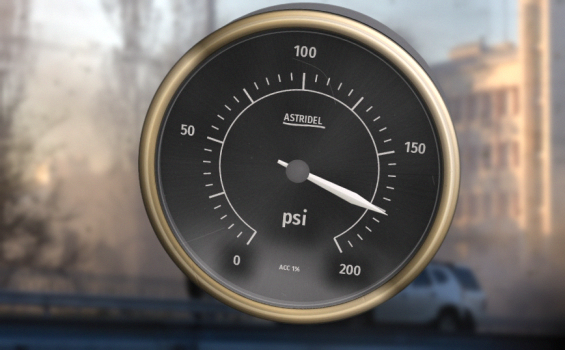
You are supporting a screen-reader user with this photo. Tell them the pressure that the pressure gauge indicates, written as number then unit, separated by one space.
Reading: 175 psi
